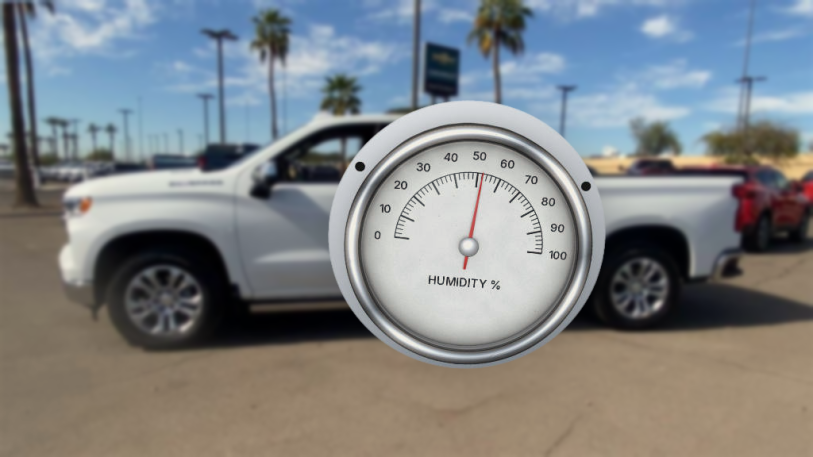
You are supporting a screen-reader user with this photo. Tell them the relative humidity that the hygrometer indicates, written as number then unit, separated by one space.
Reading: 52 %
